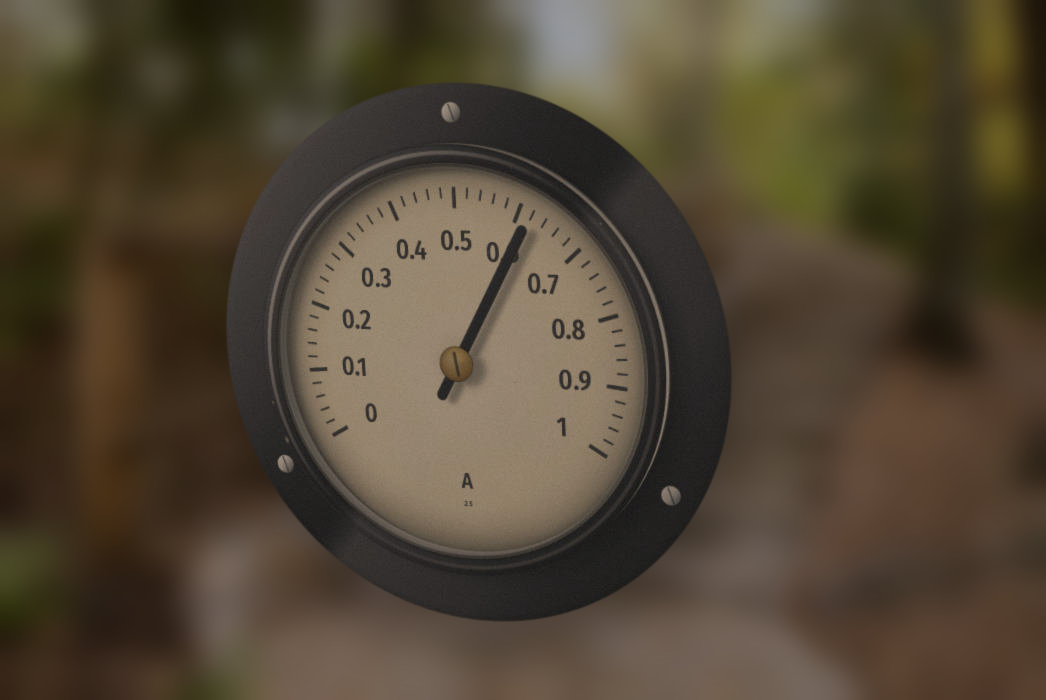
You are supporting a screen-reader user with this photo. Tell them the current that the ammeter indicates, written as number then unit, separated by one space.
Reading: 0.62 A
